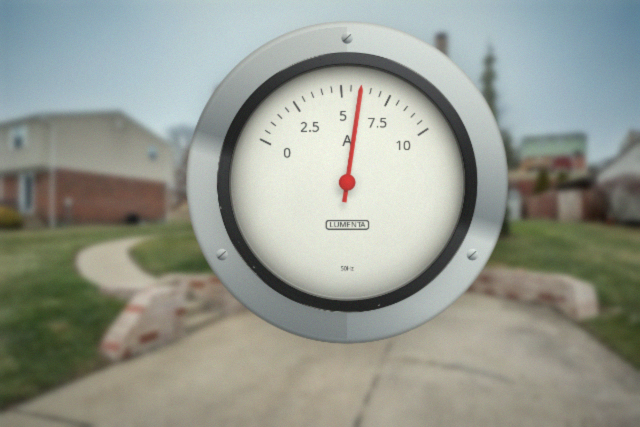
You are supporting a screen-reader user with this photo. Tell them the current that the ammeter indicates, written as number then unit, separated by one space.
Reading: 6 A
